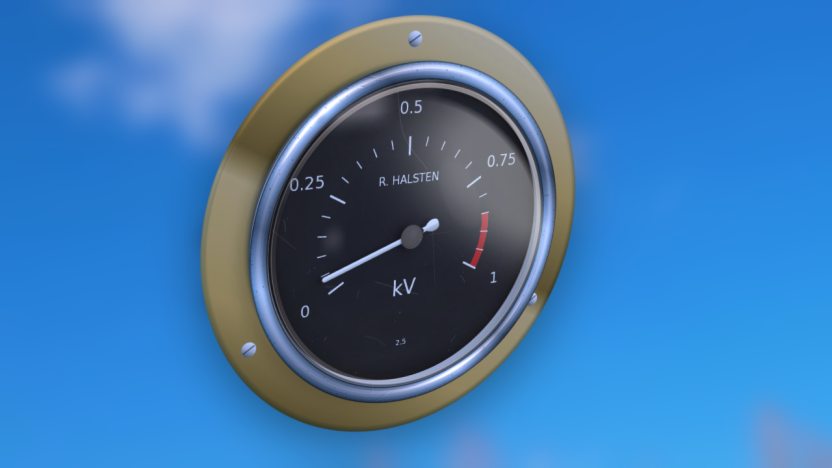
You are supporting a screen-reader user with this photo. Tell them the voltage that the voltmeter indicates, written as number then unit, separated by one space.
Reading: 0.05 kV
